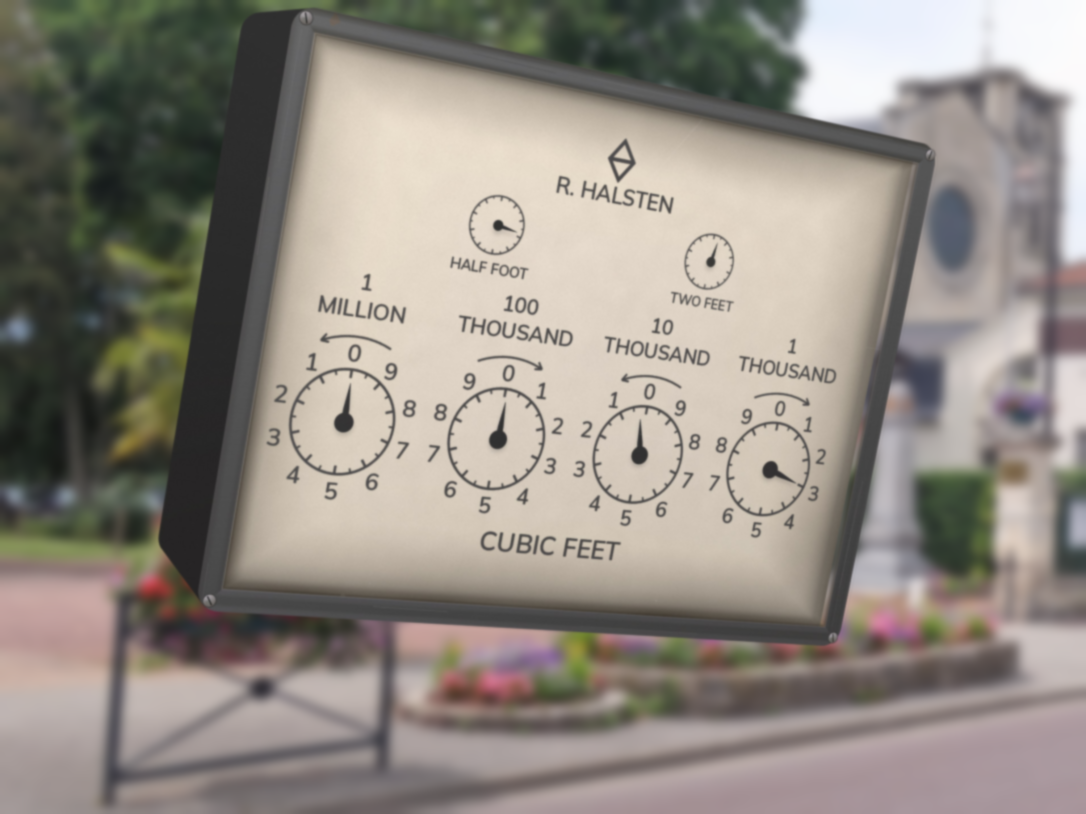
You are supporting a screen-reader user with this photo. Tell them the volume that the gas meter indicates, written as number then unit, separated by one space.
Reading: 300 ft³
